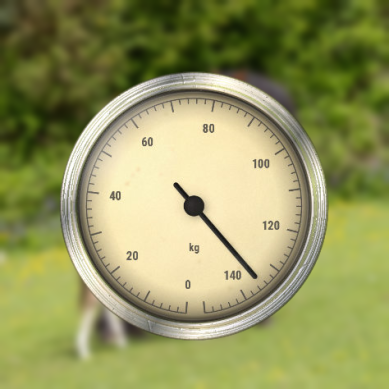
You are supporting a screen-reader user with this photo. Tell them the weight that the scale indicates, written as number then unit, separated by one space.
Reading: 135 kg
